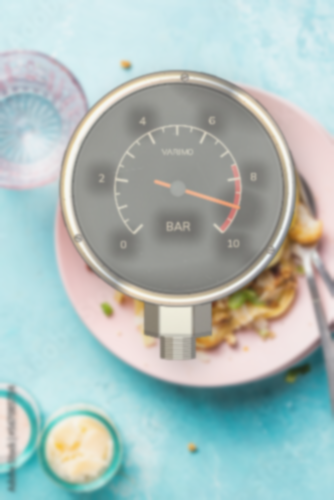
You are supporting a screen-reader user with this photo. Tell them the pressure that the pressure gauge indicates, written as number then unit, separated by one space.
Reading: 9 bar
